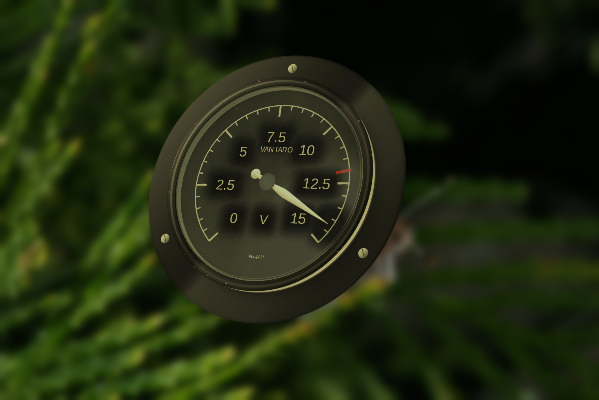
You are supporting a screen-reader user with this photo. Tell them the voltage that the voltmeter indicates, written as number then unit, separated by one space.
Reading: 14.25 V
